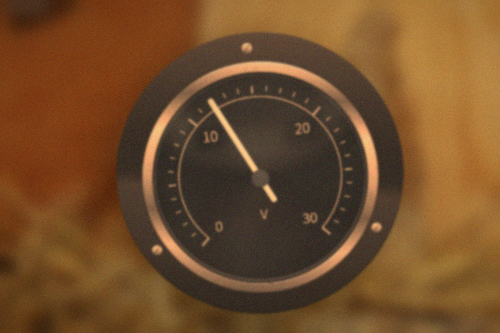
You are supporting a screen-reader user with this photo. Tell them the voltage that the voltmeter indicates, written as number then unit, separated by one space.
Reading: 12 V
